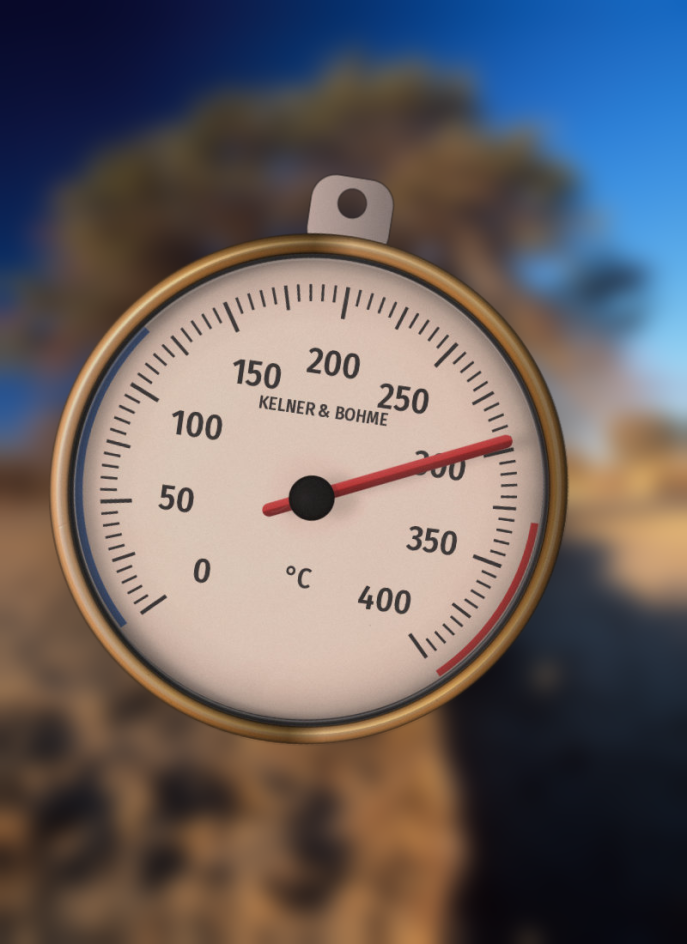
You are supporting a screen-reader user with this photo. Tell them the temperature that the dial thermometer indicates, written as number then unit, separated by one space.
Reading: 295 °C
